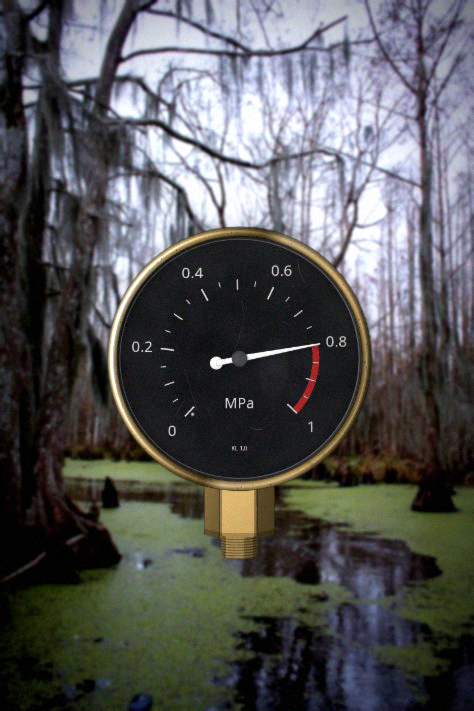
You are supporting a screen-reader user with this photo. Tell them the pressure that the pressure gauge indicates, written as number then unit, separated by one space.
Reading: 0.8 MPa
